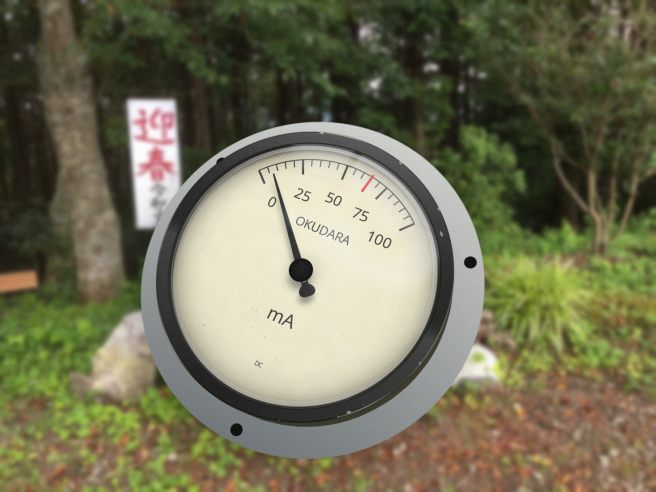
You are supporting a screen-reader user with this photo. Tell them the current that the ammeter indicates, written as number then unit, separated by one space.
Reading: 7.5 mA
